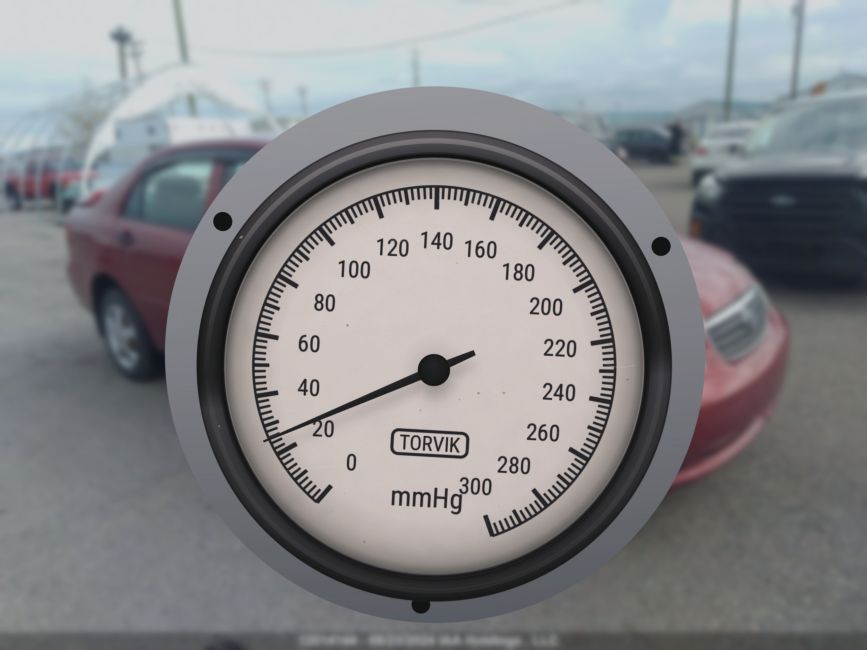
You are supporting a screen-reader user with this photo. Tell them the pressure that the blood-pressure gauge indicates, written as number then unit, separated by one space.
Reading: 26 mmHg
